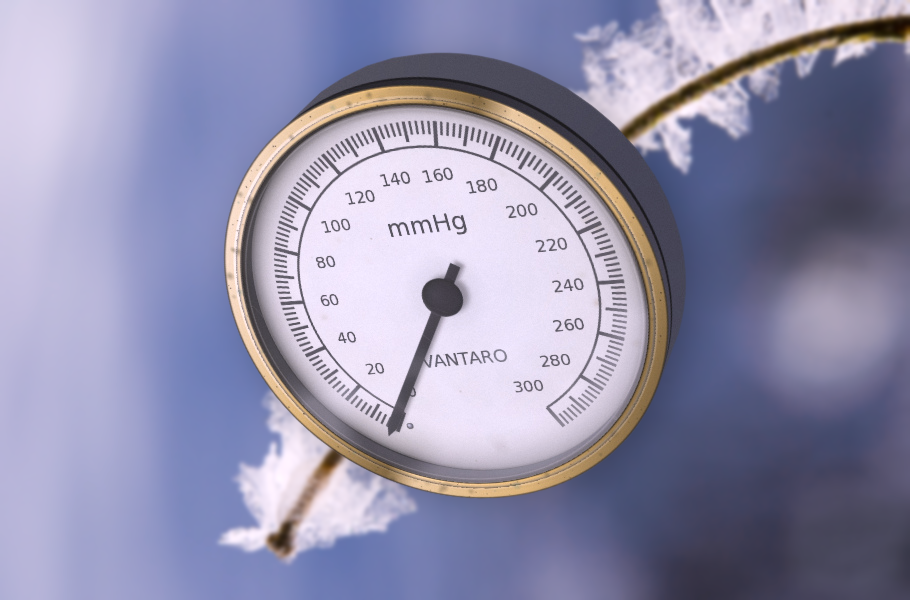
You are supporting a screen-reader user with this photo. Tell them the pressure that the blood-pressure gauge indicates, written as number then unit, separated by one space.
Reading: 2 mmHg
